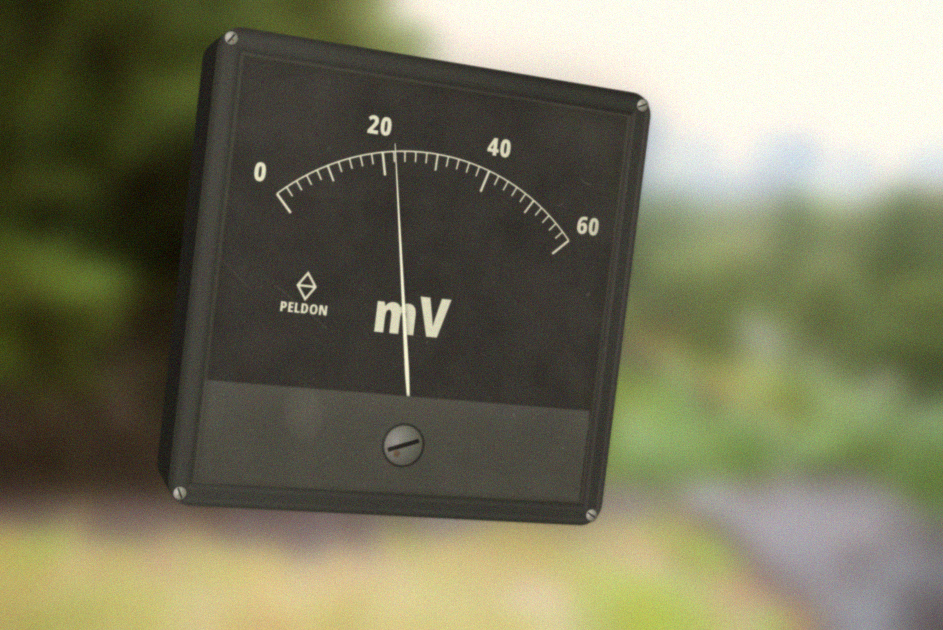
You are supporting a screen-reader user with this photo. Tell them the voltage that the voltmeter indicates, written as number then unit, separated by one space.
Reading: 22 mV
